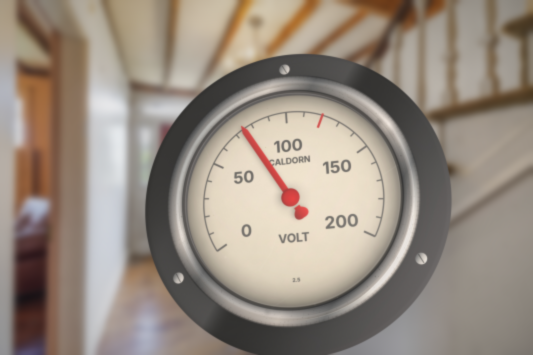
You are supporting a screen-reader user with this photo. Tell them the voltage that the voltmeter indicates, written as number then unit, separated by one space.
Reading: 75 V
